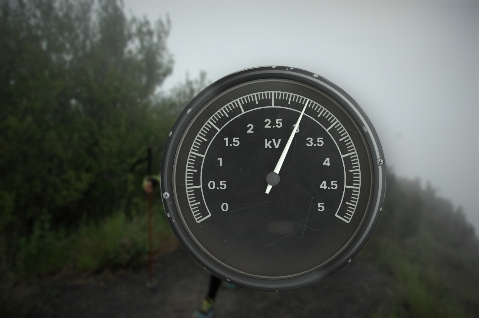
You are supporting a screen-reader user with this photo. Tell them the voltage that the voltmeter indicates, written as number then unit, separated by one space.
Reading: 3 kV
